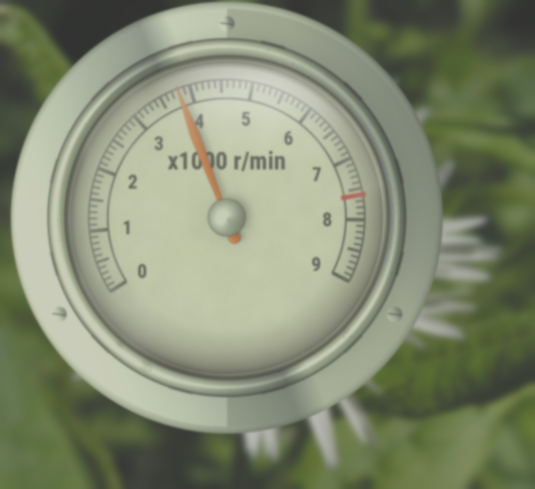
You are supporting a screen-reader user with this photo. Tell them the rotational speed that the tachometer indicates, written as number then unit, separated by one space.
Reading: 3800 rpm
